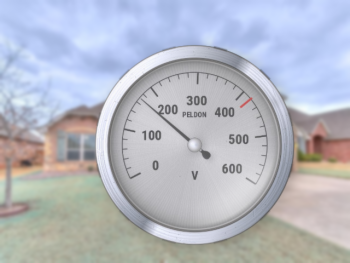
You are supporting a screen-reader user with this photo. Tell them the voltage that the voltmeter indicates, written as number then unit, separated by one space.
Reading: 170 V
